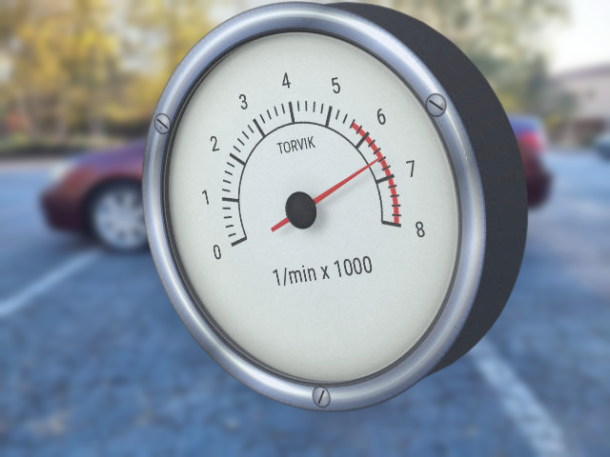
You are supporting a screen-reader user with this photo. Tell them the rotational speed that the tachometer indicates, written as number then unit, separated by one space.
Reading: 6600 rpm
